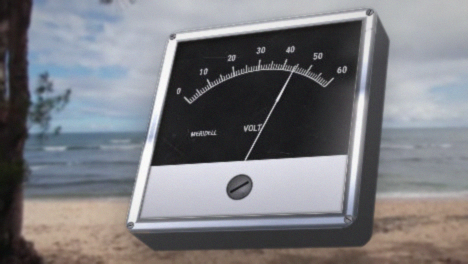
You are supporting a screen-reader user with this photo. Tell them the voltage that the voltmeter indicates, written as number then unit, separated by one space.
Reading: 45 V
